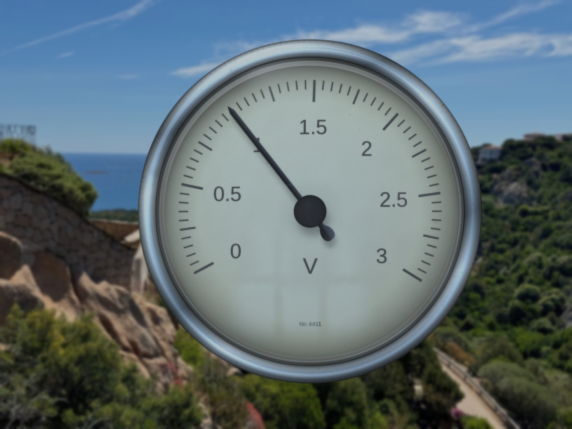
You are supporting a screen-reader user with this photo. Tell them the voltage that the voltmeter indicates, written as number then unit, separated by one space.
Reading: 1 V
